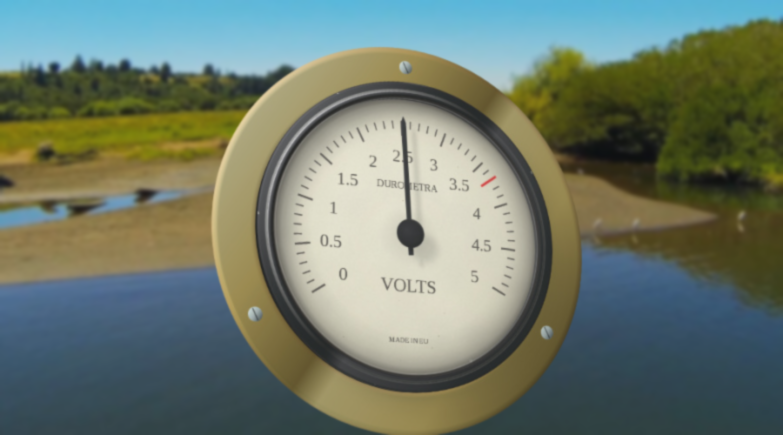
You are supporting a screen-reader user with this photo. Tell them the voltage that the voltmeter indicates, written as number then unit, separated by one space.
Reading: 2.5 V
